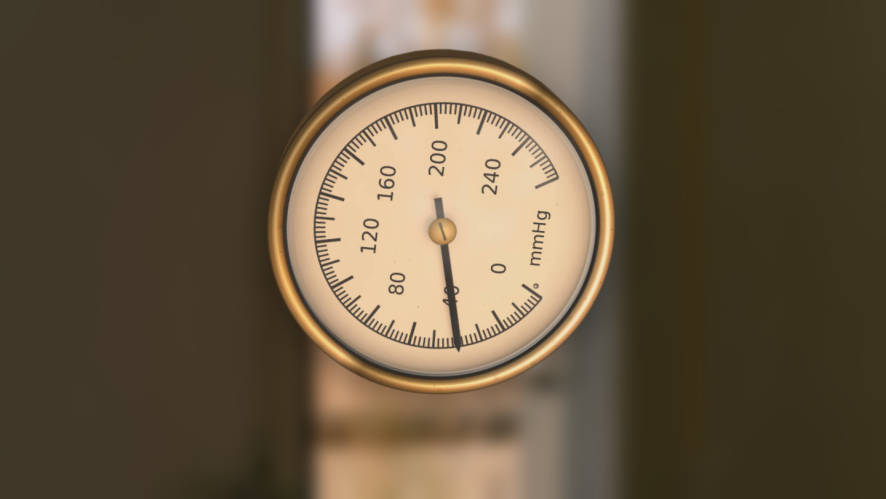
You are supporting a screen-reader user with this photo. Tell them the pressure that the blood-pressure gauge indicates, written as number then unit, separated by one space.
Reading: 40 mmHg
